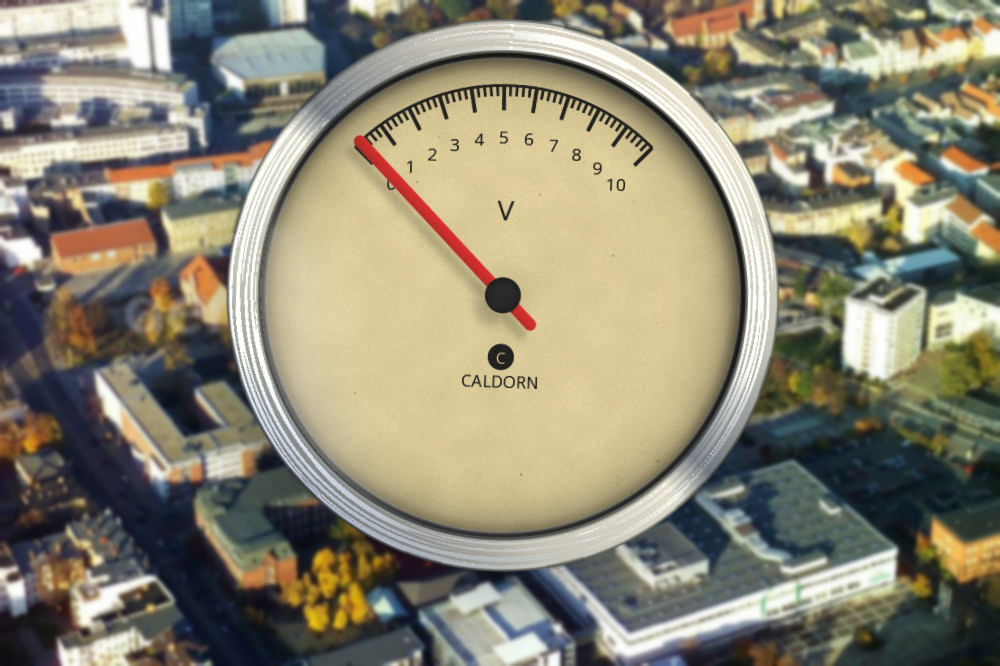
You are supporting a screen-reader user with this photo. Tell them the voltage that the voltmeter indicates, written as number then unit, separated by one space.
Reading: 0.2 V
